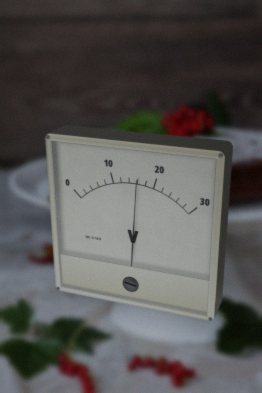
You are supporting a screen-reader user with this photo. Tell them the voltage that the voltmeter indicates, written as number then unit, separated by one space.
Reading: 16 V
